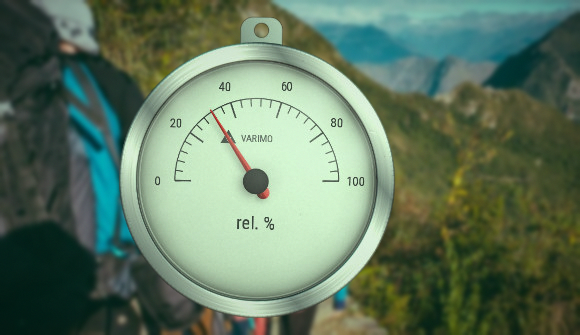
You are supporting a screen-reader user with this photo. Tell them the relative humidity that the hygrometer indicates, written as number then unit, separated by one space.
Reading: 32 %
